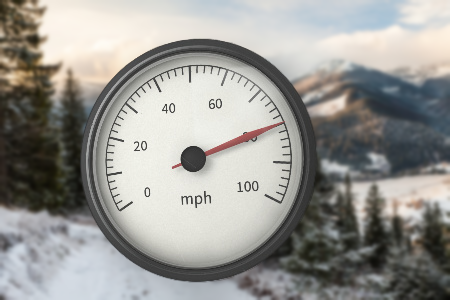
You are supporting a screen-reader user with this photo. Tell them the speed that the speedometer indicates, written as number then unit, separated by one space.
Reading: 80 mph
